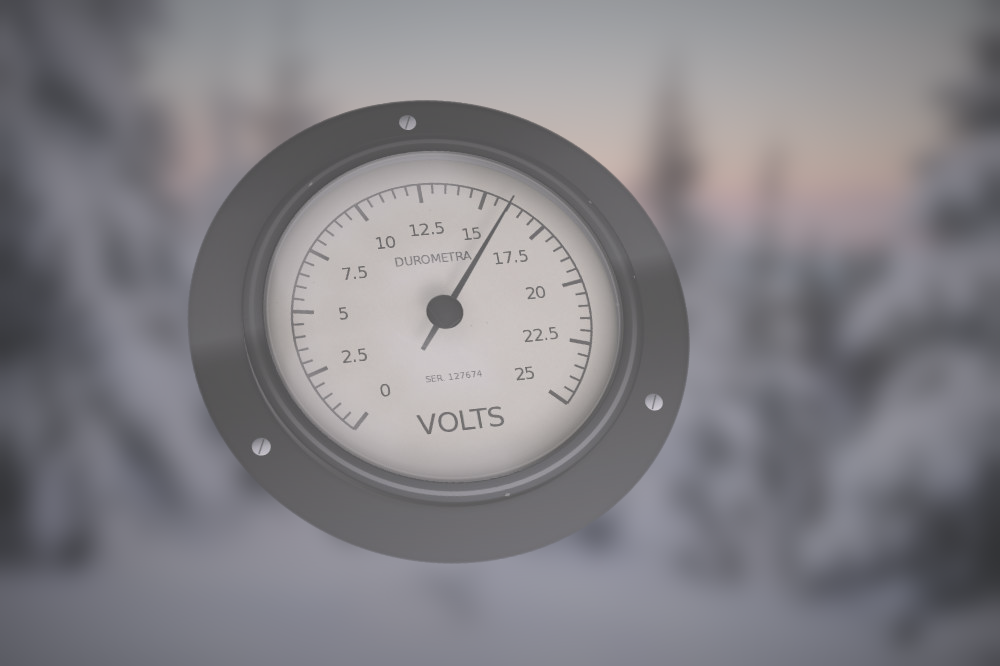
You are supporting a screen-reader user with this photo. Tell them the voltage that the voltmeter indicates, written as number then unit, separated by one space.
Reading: 16 V
